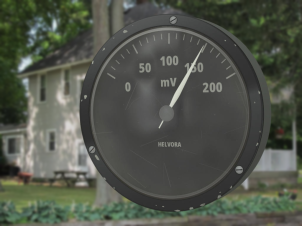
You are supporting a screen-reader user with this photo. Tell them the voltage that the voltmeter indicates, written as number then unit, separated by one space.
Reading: 150 mV
